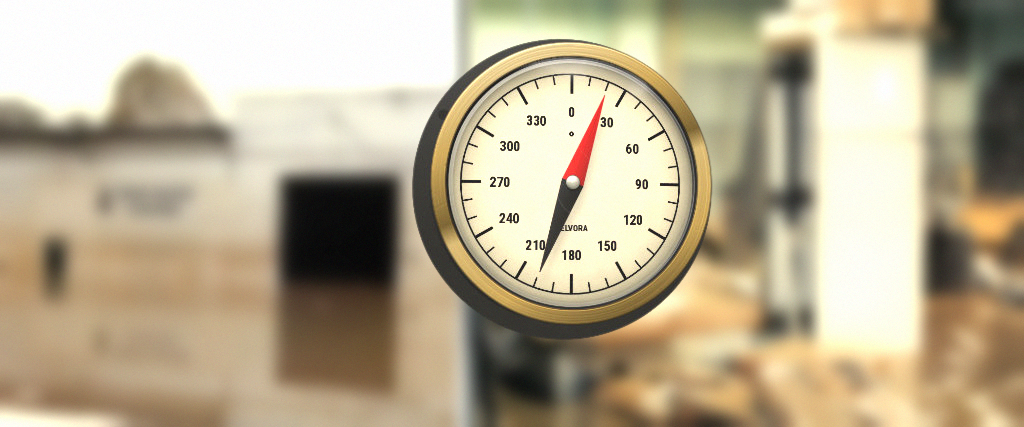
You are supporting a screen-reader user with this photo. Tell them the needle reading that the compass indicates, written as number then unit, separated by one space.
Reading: 20 °
